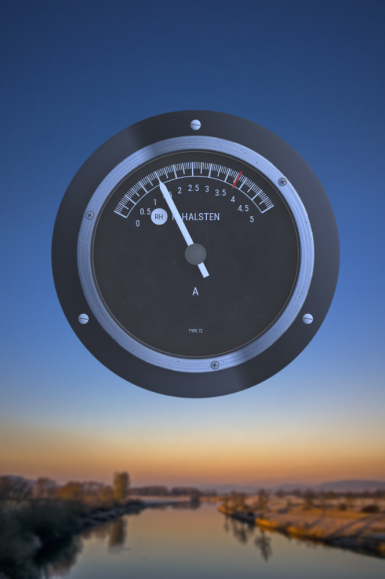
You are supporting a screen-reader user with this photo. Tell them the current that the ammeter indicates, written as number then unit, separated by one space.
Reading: 1.5 A
